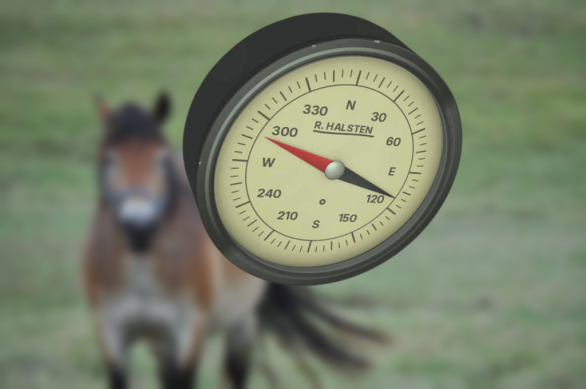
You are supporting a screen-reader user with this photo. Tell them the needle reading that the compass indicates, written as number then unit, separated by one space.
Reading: 290 °
